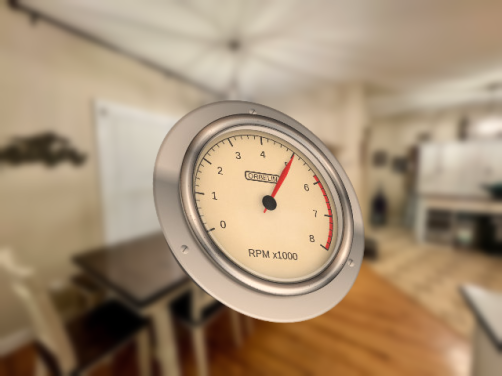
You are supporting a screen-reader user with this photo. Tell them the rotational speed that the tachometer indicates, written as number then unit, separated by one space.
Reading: 5000 rpm
